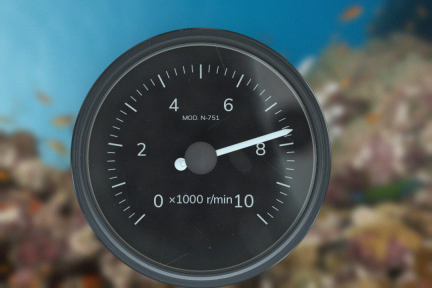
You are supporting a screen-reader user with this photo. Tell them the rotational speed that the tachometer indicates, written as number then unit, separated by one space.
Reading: 7700 rpm
